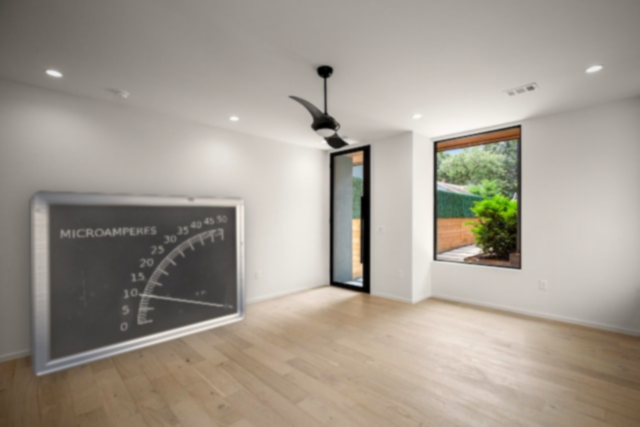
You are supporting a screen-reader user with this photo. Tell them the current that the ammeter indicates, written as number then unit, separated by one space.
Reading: 10 µA
